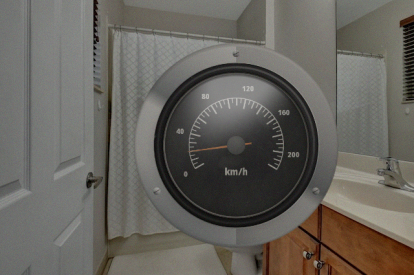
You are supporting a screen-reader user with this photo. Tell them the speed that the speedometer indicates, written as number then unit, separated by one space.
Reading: 20 km/h
